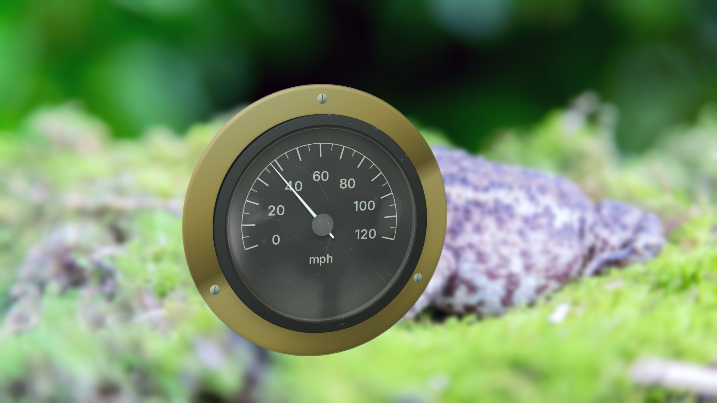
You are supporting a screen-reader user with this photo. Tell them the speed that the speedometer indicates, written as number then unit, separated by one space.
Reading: 37.5 mph
